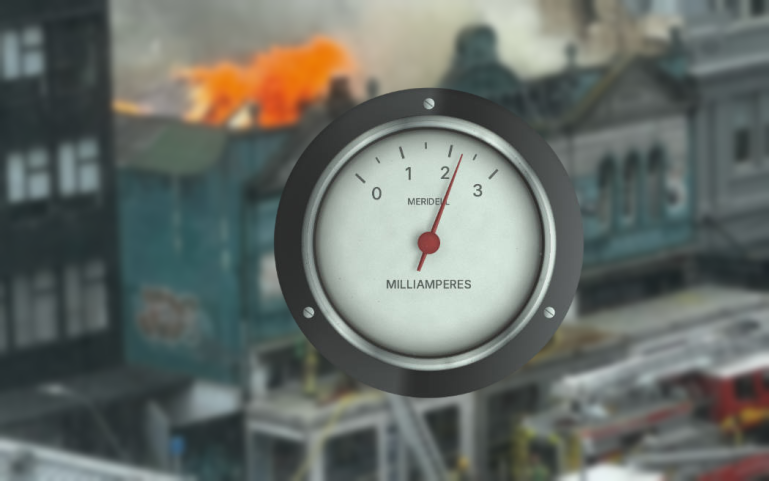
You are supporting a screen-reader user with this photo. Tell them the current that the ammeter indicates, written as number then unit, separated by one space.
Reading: 2.25 mA
